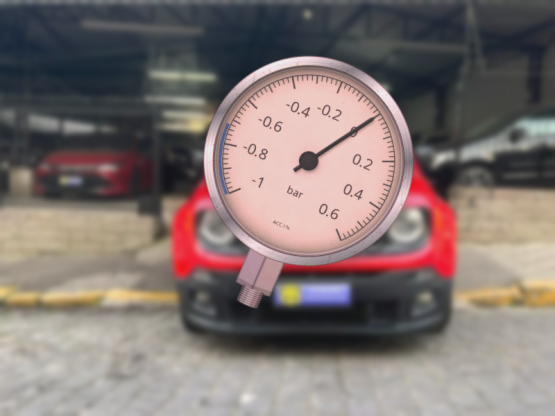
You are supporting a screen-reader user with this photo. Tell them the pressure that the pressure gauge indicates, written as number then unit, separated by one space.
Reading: 0 bar
